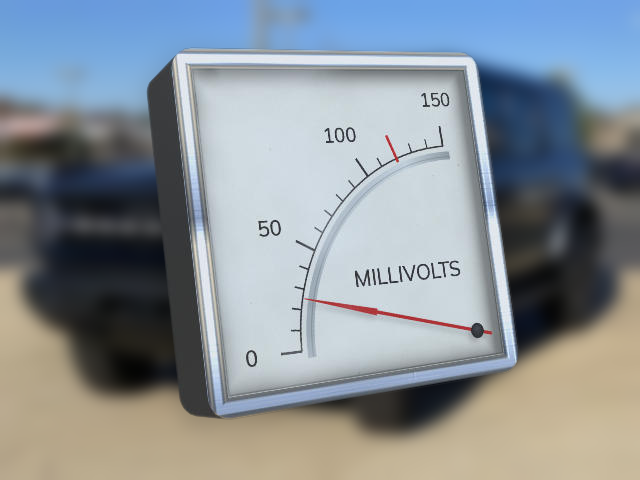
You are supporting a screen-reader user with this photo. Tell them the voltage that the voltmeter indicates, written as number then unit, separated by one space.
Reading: 25 mV
